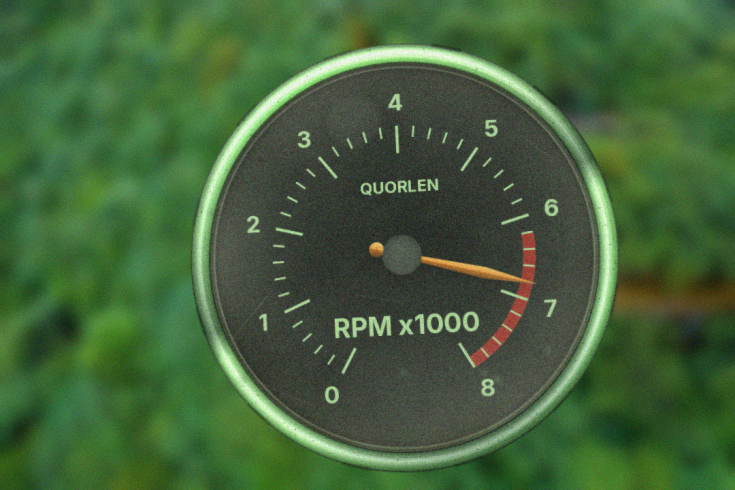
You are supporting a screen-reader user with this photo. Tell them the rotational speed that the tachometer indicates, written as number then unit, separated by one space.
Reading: 6800 rpm
